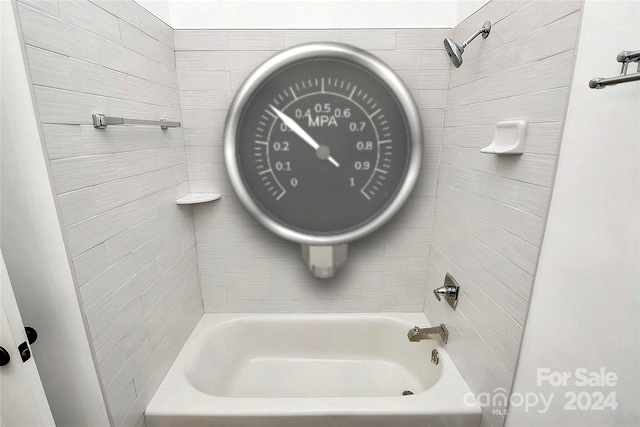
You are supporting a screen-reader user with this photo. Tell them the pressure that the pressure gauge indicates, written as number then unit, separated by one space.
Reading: 0.32 MPa
